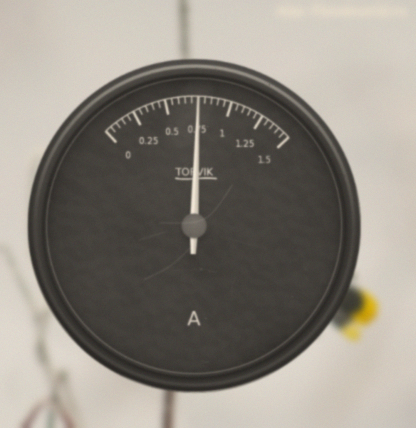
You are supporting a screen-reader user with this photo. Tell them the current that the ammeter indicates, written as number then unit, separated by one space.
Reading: 0.75 A
